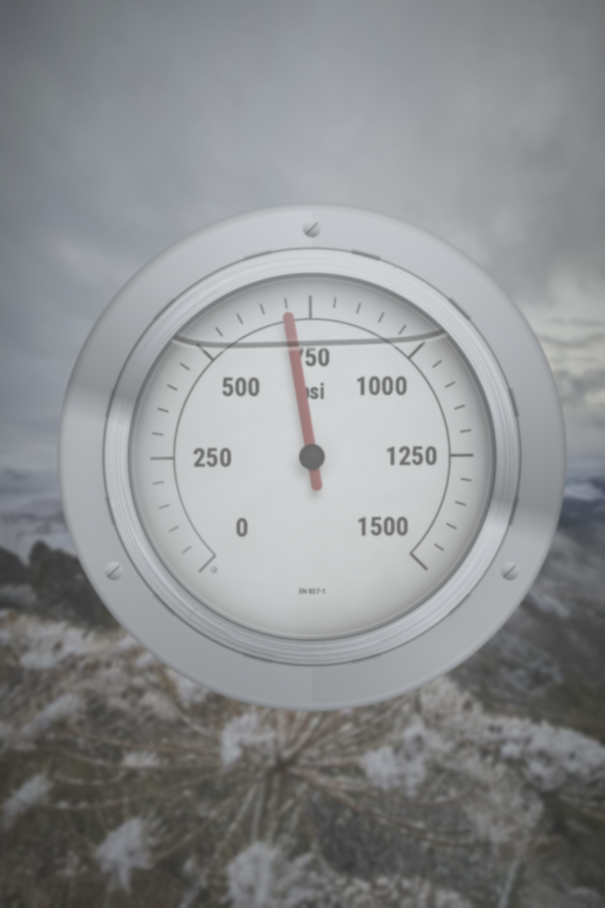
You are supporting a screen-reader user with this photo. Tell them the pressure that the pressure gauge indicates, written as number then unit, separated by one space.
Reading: 700 psi
